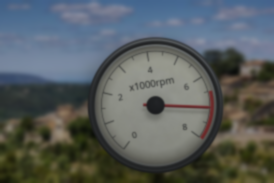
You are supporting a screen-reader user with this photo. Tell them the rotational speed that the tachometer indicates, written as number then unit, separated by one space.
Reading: 7000 rpm
